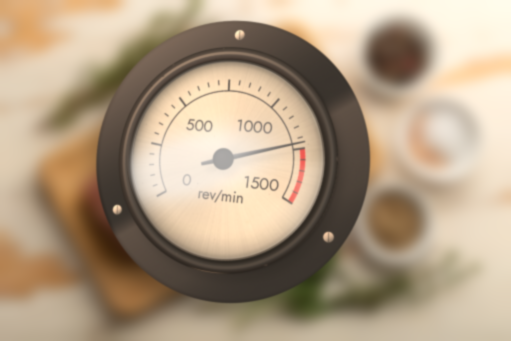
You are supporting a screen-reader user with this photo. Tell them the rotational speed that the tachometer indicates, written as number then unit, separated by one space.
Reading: 1225 rpm
